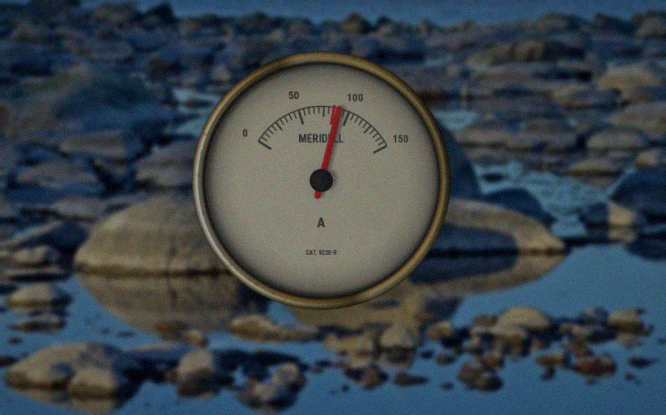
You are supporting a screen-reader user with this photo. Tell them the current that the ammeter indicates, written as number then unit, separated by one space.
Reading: 90 A
